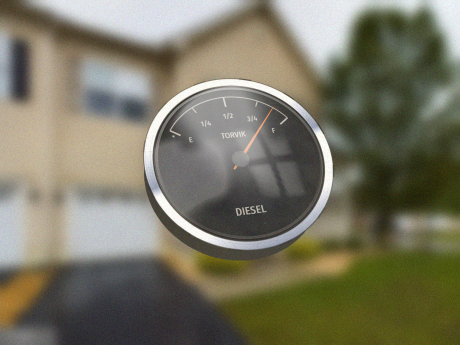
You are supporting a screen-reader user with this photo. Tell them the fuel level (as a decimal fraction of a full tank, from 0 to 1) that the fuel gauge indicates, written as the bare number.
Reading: 0.875
